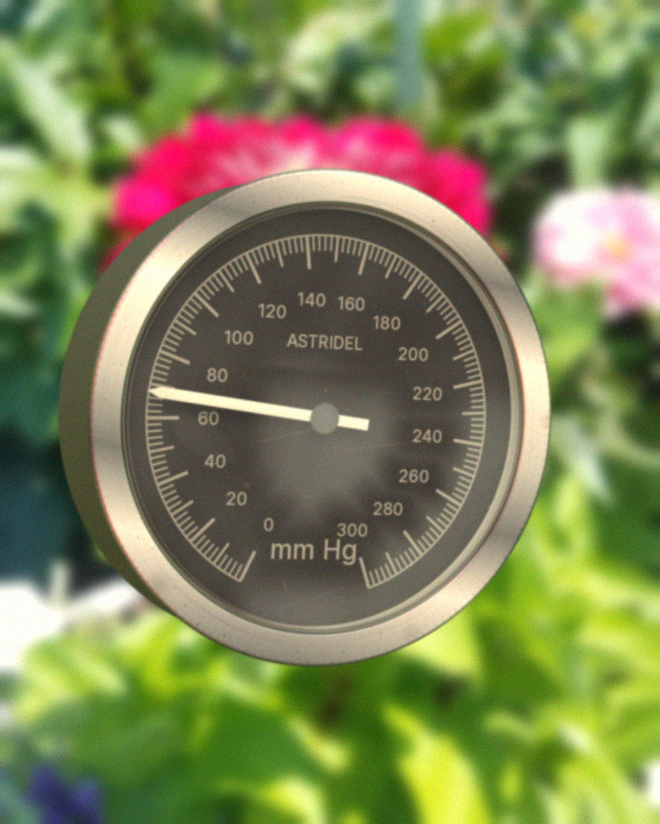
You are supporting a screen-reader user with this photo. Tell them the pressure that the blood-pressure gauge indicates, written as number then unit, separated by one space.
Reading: 68 mmHg
